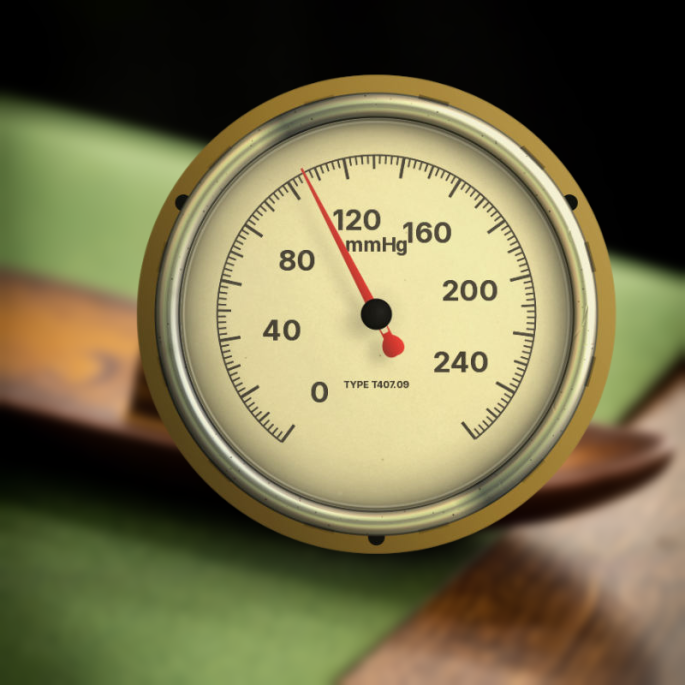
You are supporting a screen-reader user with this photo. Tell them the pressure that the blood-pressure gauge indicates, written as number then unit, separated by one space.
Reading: 106 mmHg
